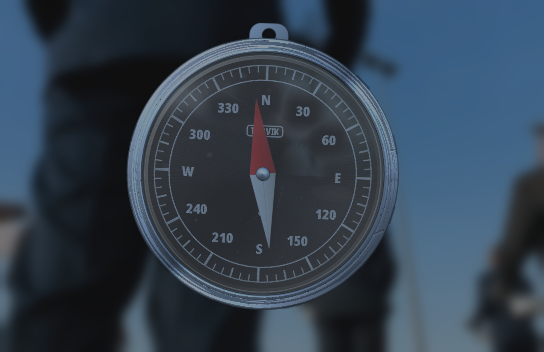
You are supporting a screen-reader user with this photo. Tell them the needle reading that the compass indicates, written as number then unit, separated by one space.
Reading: 352.5 °
